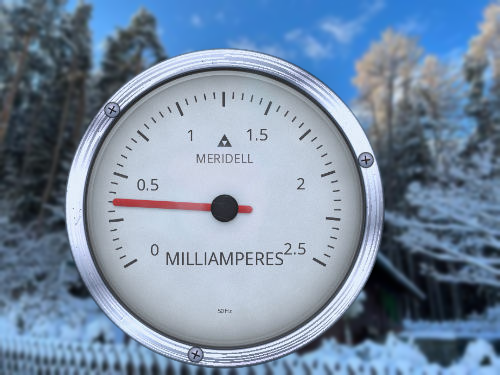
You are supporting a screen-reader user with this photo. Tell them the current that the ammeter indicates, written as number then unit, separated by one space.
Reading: 0.35 mA
